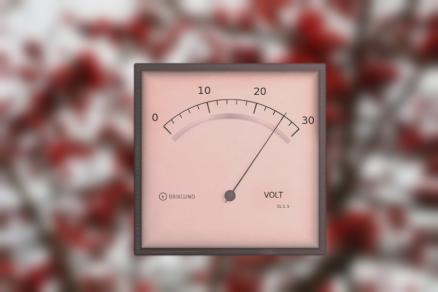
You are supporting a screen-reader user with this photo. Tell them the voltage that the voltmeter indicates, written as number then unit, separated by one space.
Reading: 26 V
